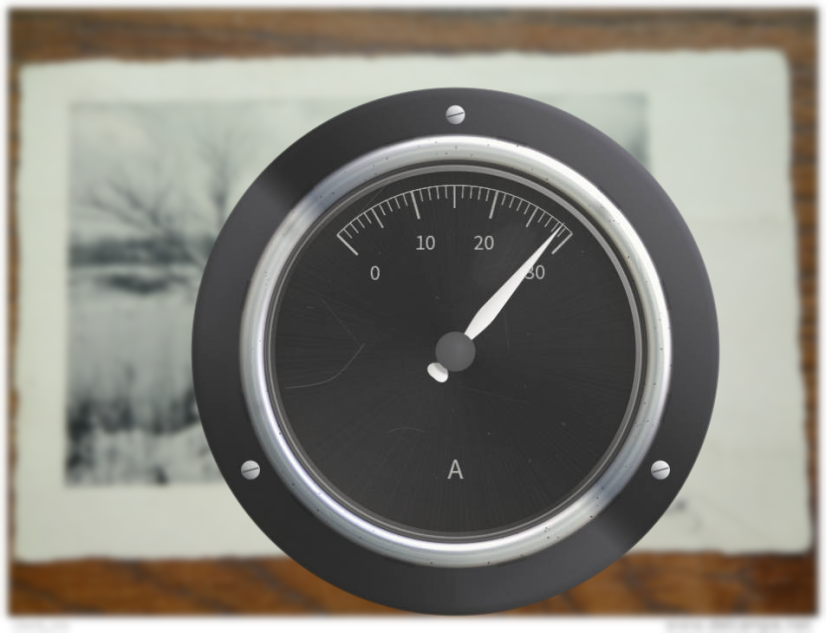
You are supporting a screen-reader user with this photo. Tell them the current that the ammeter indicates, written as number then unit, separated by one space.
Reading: 28.5 A
